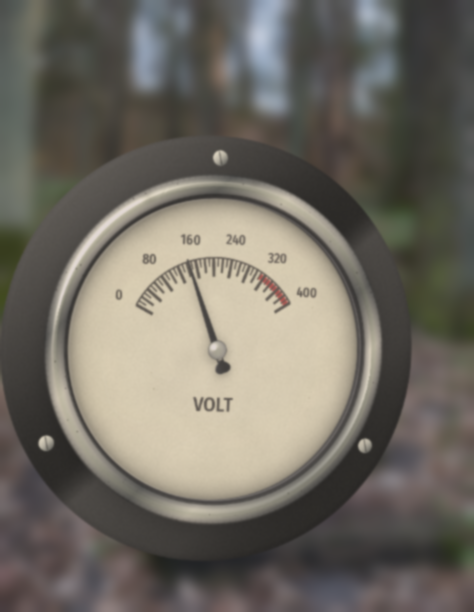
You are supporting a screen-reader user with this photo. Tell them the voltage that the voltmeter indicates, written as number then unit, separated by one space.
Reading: 140 V
